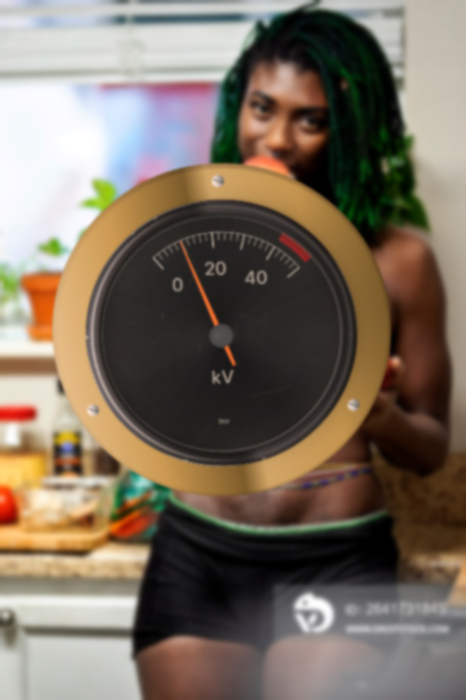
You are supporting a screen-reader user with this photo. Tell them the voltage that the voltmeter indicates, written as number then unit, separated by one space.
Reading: 10 kV
